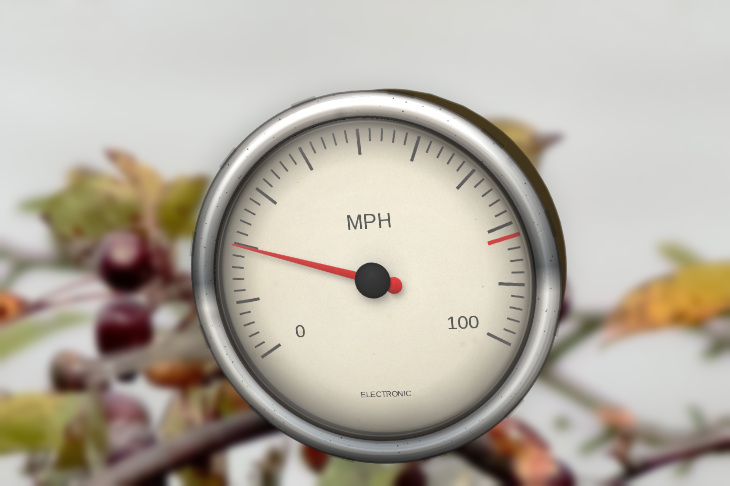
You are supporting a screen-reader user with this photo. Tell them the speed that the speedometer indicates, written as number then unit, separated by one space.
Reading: 20 mph
